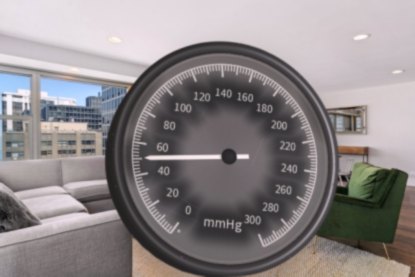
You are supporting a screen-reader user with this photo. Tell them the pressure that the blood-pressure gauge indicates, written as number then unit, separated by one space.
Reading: 50 mmHg
